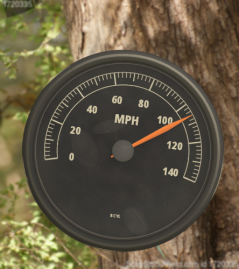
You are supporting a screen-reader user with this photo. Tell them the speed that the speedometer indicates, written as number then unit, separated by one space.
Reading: 106 mph
